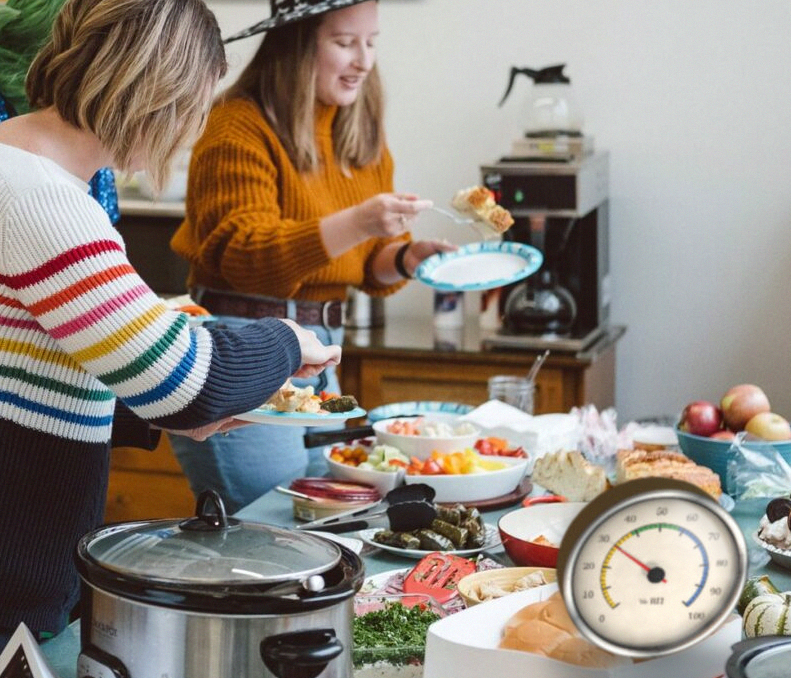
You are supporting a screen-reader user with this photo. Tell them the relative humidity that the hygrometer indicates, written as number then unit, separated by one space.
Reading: 30 %
